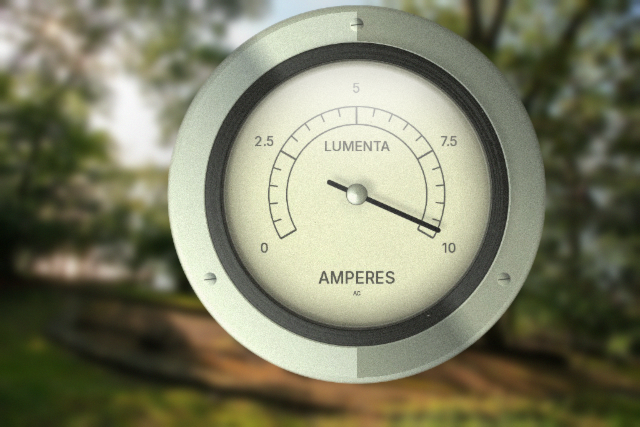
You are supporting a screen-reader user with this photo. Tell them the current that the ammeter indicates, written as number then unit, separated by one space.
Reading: 9.75 A
